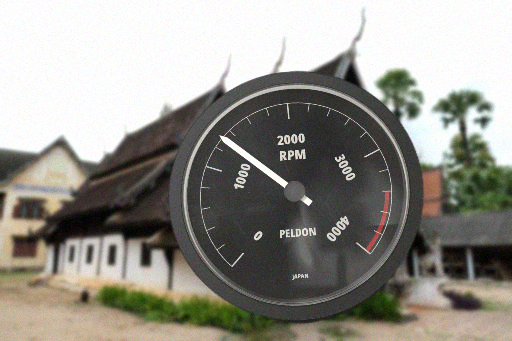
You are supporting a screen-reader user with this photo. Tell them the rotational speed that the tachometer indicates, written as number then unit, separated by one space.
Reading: 1300 rpm
